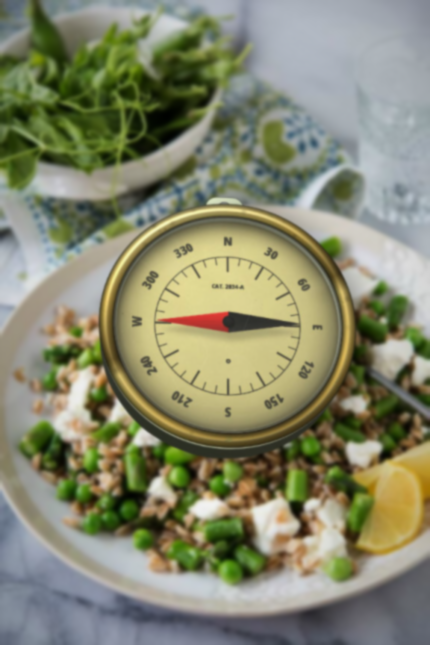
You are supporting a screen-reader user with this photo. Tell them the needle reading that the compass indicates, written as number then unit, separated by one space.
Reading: 270 °
